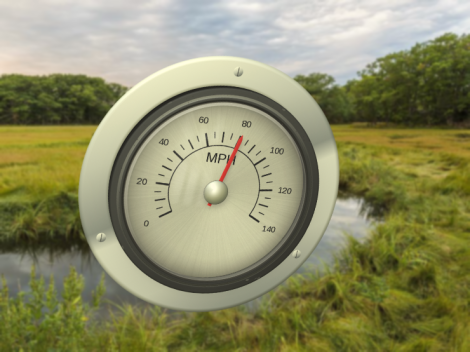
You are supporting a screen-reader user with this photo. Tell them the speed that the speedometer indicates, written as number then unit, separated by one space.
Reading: 80 mph
